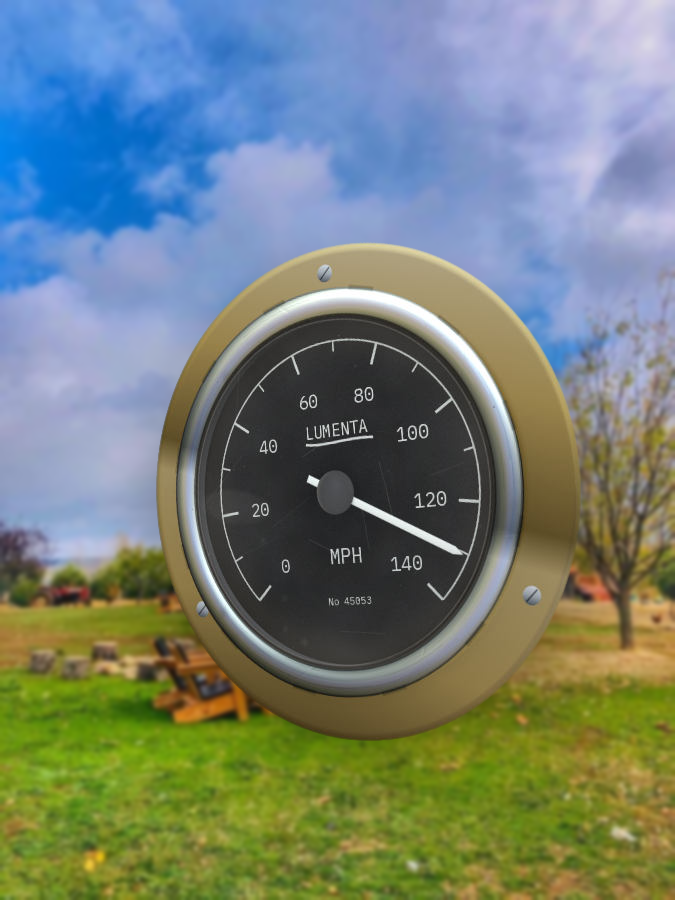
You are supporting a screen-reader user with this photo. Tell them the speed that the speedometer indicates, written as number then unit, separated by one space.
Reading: 130 mph
